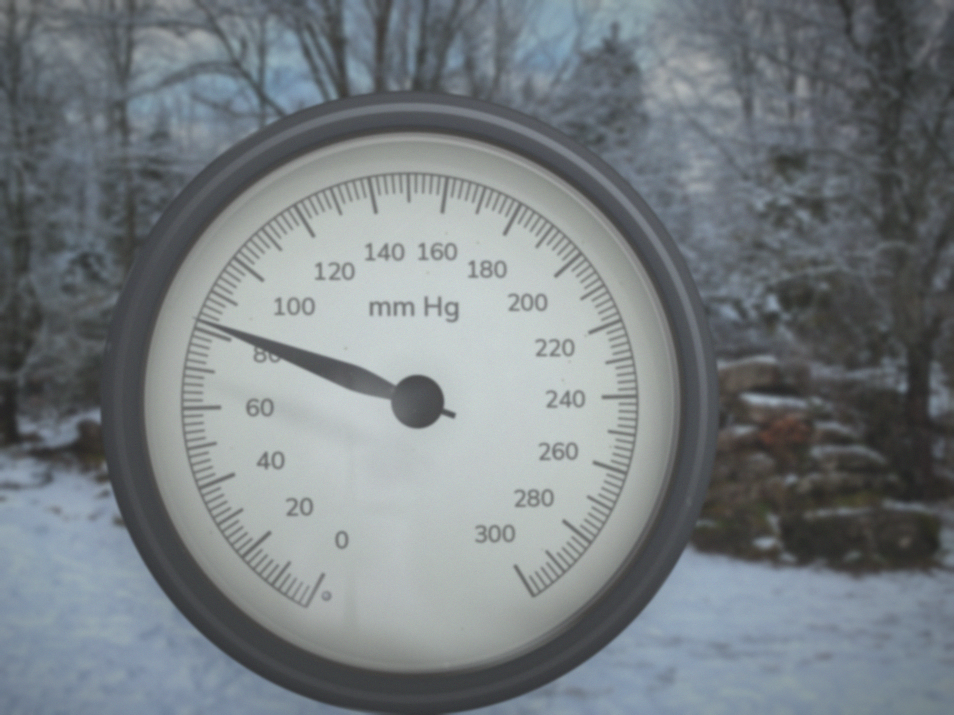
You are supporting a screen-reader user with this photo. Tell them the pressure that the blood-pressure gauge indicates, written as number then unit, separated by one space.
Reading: 82 mmHg
